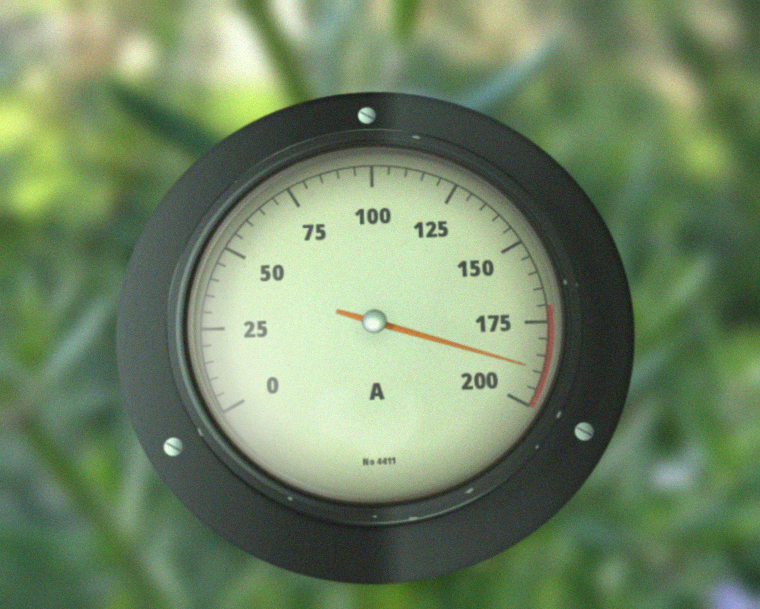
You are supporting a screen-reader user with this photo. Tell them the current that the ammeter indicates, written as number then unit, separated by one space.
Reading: 190 A
